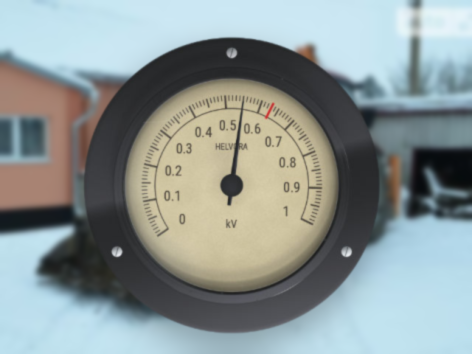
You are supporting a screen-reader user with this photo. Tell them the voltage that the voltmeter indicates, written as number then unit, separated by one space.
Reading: 0.55 kV
